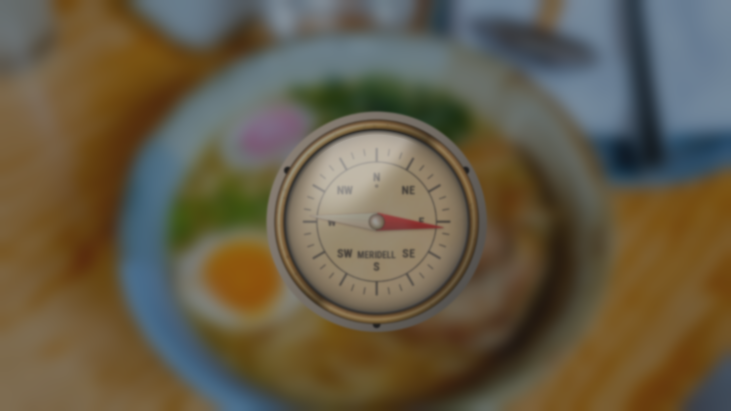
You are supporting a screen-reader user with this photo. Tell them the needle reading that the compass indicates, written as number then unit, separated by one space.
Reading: 95 °
